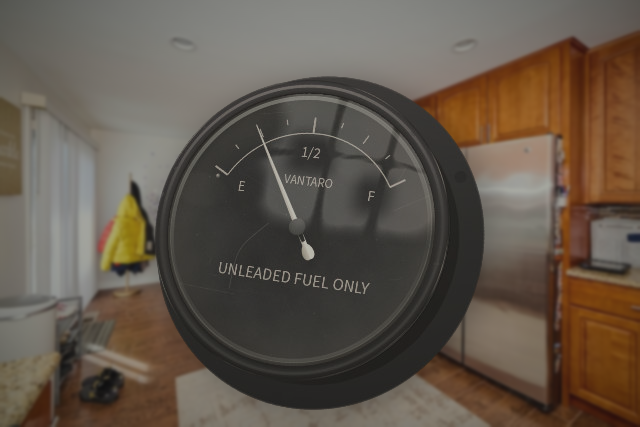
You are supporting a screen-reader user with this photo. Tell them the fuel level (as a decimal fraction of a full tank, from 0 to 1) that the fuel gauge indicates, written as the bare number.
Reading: 0.25
